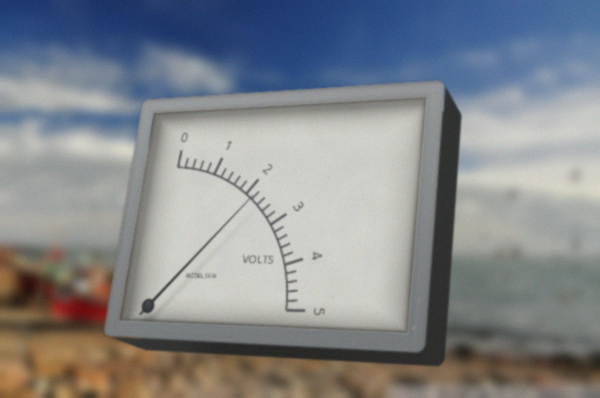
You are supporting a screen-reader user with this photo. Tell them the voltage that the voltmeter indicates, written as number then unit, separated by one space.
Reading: 2.2 V
